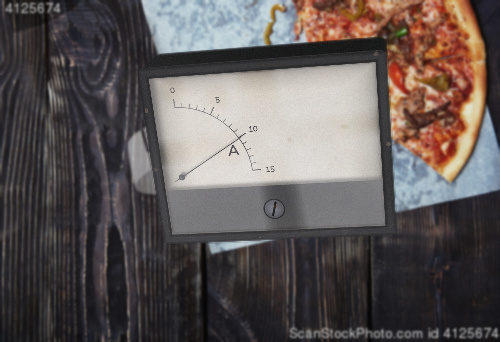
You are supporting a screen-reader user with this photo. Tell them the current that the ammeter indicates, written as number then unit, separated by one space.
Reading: 10 A
